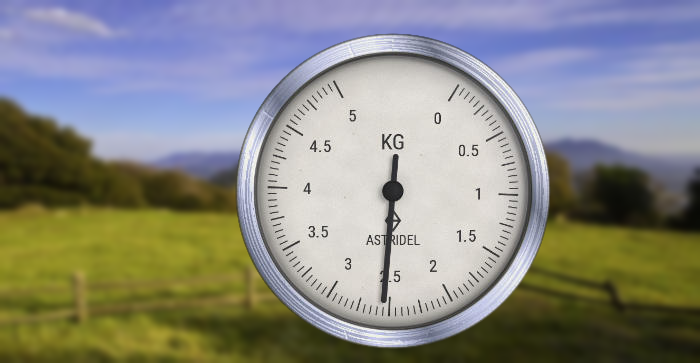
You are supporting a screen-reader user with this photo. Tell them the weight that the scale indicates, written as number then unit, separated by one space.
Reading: 2.55 kg
